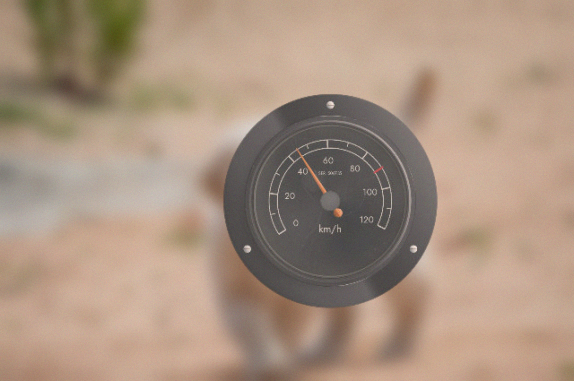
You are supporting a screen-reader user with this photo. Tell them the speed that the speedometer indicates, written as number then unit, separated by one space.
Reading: 45 km/h
